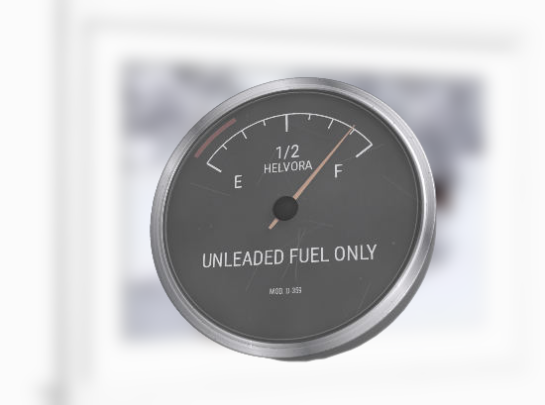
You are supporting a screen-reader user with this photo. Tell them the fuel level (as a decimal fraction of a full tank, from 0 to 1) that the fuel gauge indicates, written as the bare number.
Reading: 0.875
